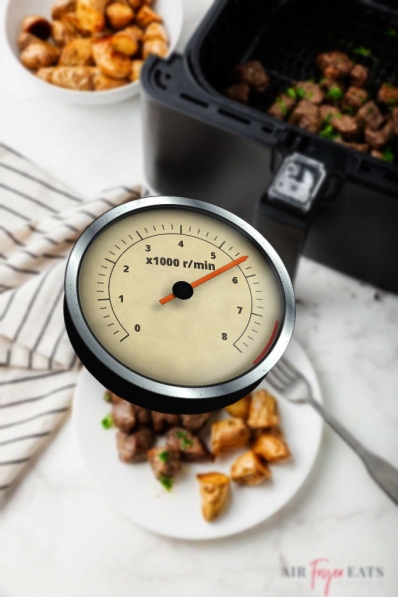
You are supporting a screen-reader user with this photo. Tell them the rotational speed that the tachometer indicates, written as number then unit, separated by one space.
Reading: 5600 rpm
